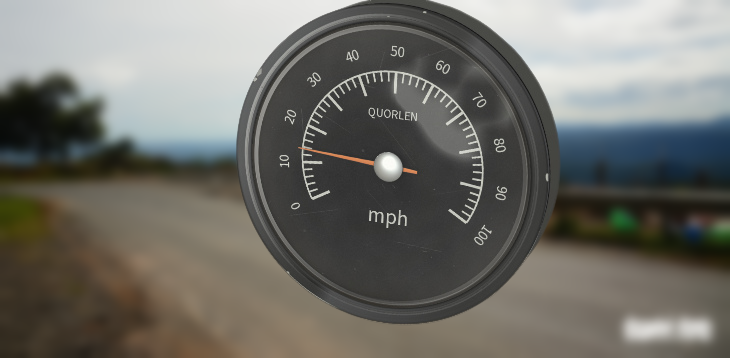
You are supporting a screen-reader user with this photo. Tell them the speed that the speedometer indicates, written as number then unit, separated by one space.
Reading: 14 mph
